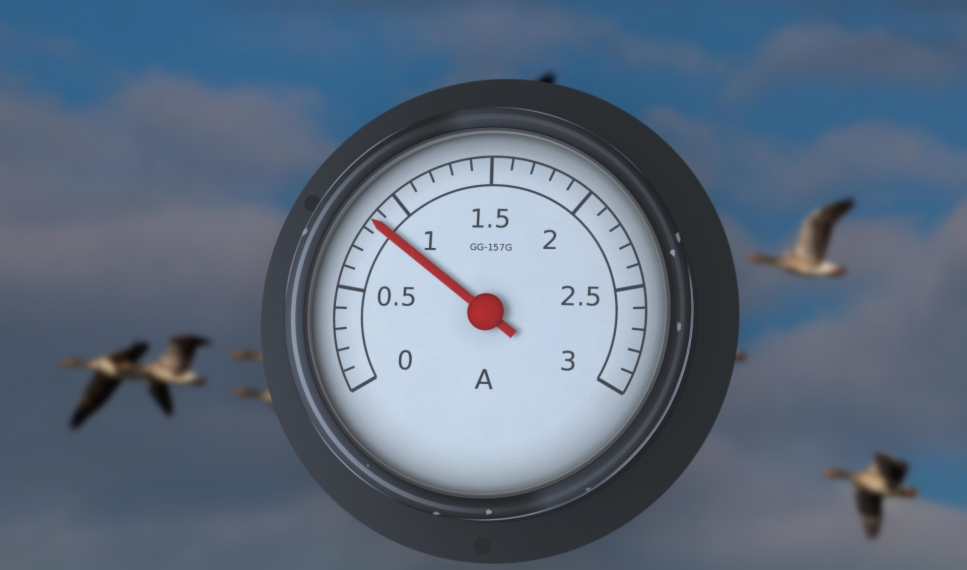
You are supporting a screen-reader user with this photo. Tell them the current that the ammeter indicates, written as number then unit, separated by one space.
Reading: 0.85 A
